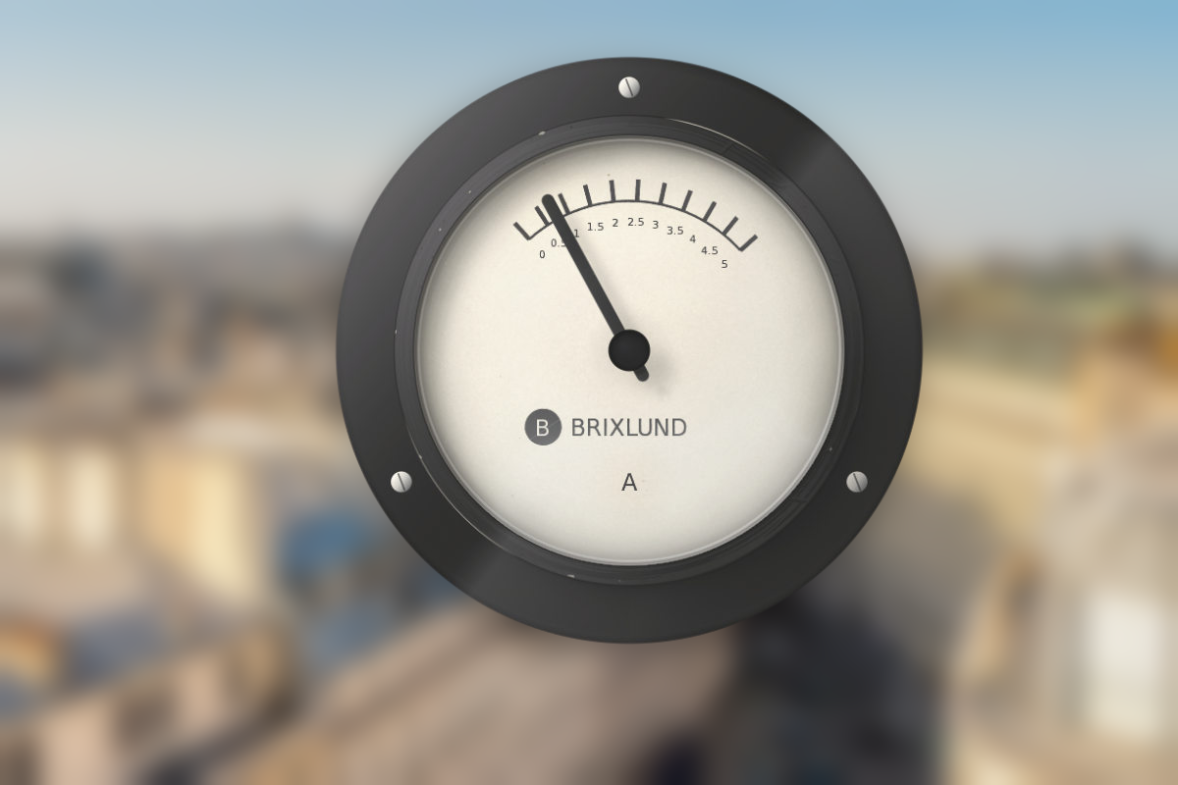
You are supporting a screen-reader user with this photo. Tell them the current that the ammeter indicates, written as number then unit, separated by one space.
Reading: 0.75 A
